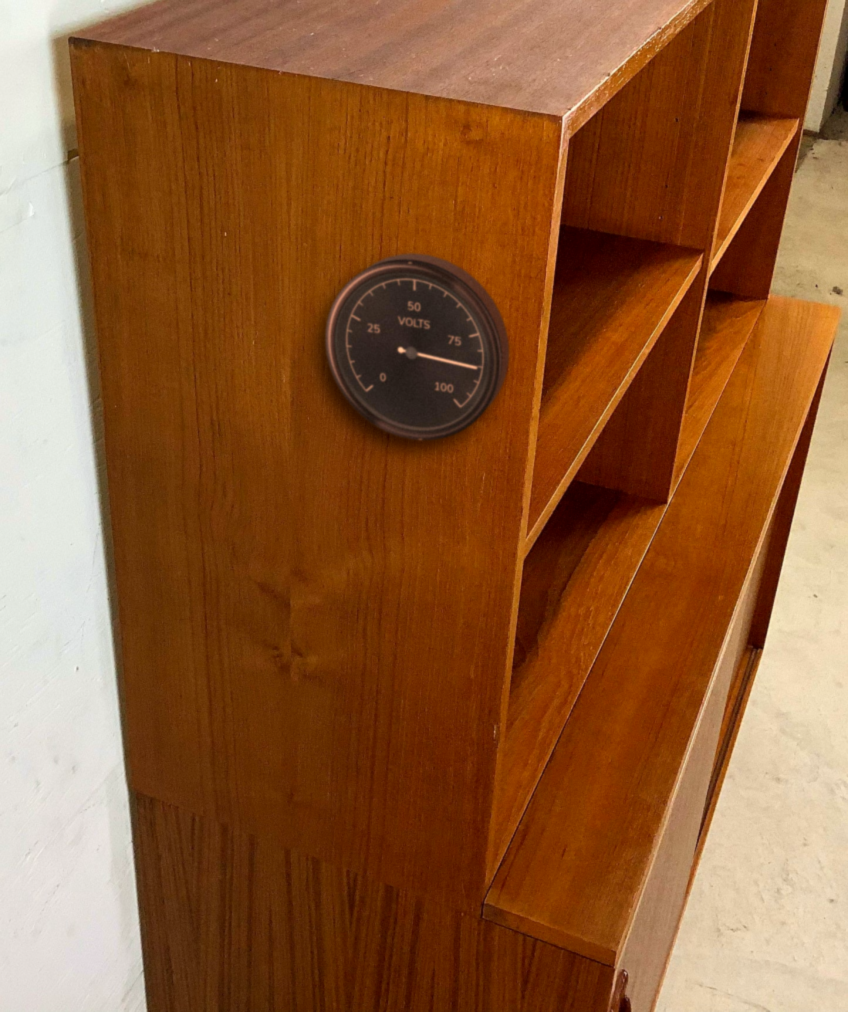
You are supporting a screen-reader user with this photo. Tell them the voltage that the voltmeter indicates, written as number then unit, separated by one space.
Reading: 85 V
